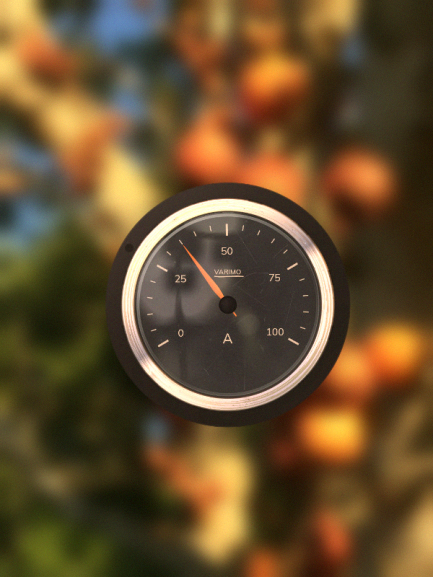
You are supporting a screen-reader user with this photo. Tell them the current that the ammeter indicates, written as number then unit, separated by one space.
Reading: 35 A
